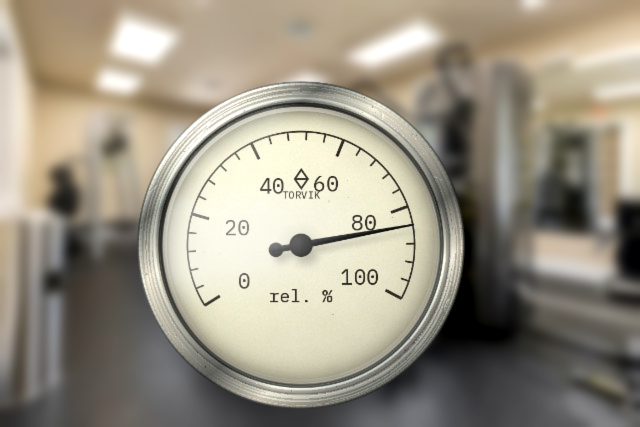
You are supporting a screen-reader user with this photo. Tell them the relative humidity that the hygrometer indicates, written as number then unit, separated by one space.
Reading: 84 %
